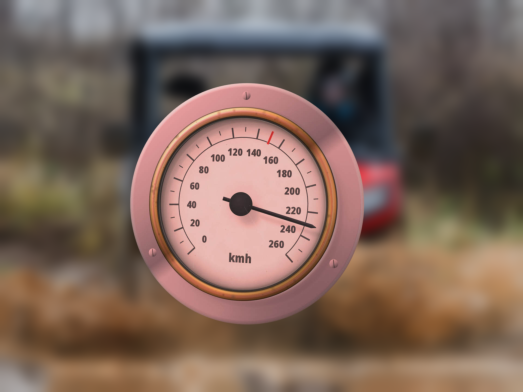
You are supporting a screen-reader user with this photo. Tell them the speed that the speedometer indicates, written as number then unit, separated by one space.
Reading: 230 km/h
